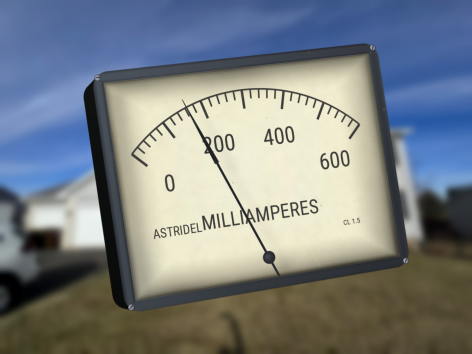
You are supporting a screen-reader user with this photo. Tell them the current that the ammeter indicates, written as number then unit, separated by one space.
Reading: 160 mA
